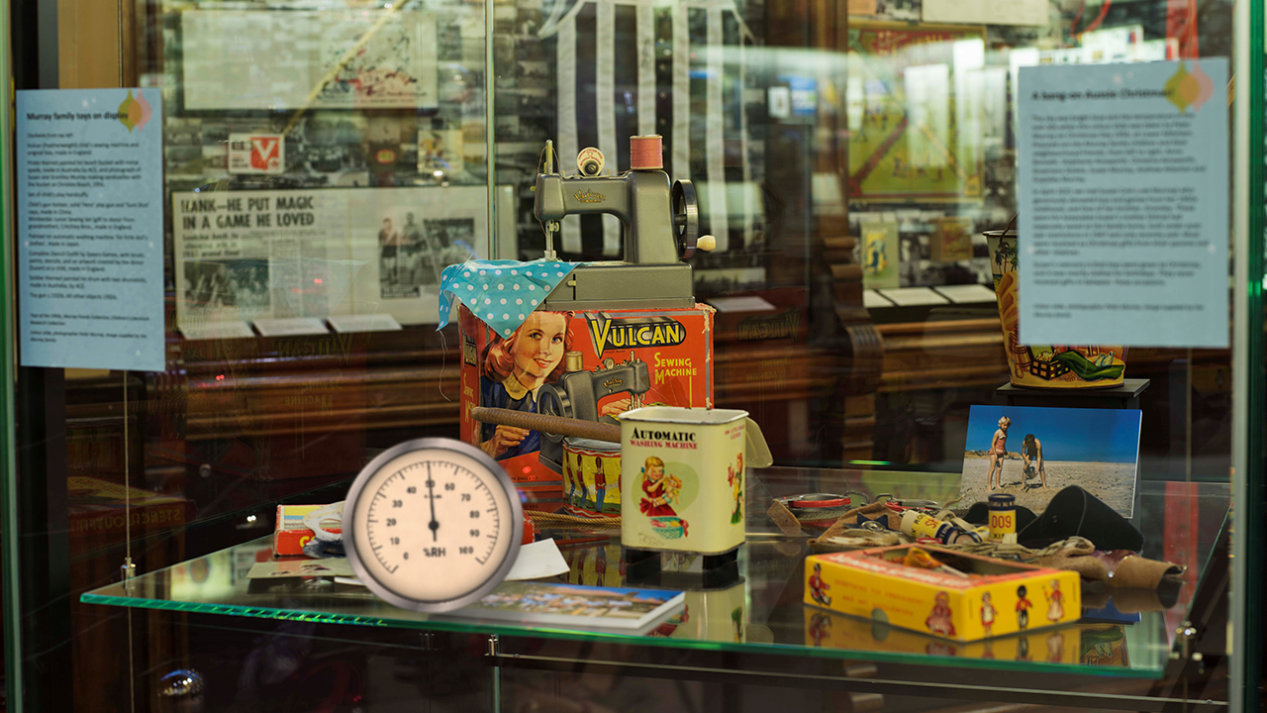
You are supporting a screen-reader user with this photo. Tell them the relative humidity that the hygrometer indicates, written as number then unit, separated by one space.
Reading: 50 %
